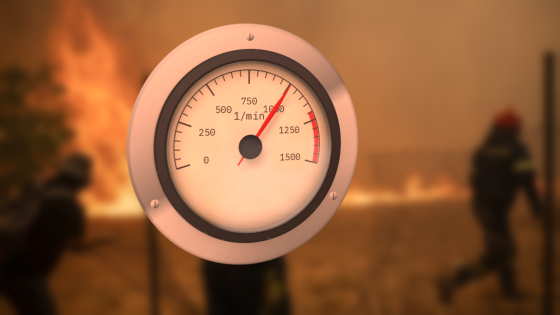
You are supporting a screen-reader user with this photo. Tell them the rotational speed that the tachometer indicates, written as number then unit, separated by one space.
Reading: 1000 rpm
